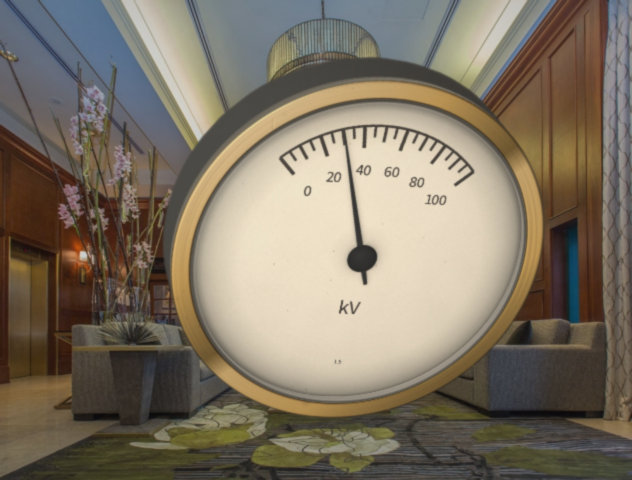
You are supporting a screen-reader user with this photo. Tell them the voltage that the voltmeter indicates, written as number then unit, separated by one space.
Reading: 30 kV
